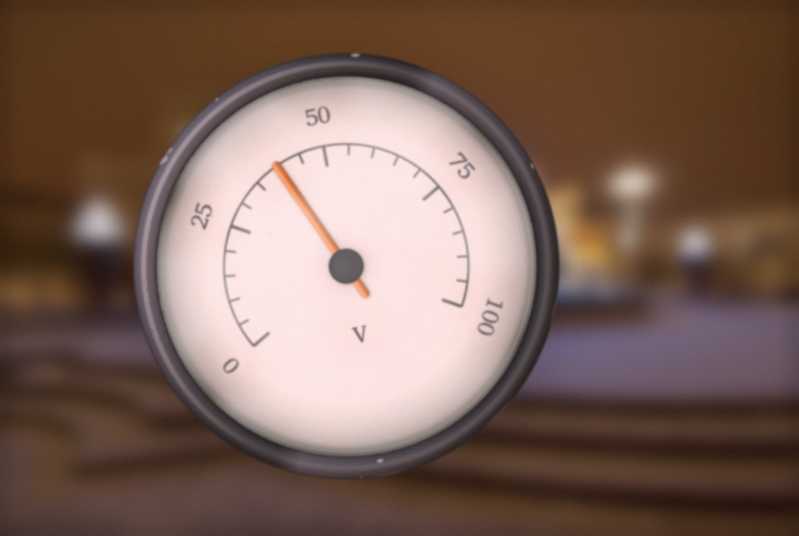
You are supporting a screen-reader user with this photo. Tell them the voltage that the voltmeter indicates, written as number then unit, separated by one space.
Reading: 40 V
